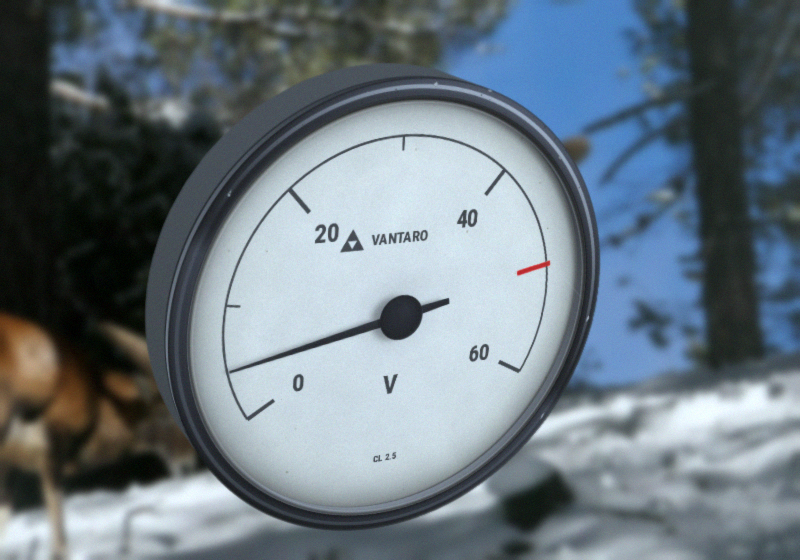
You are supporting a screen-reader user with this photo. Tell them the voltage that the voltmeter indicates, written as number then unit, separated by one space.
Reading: 5 V
